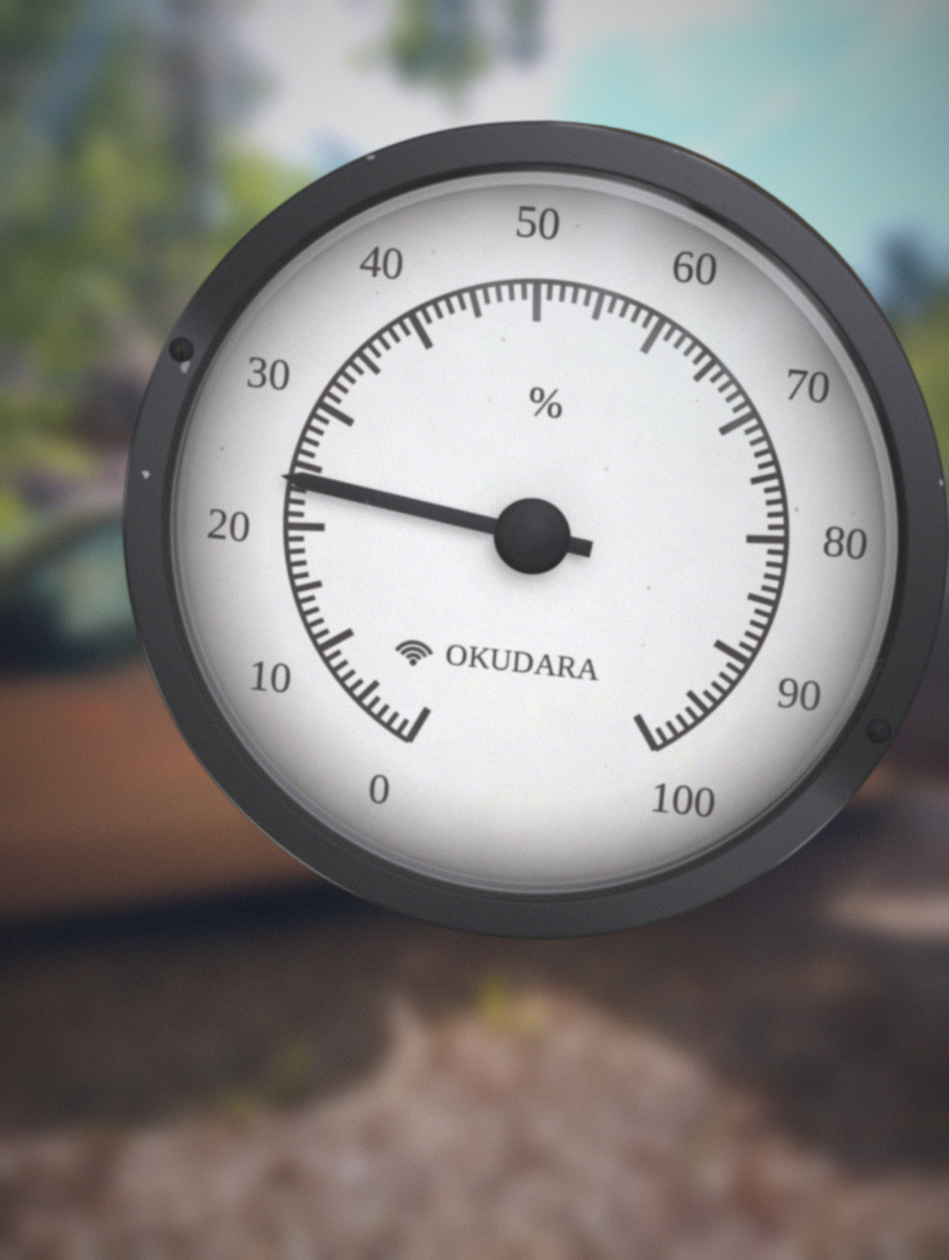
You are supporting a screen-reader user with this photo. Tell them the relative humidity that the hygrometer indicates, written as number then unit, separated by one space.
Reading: 24 %
